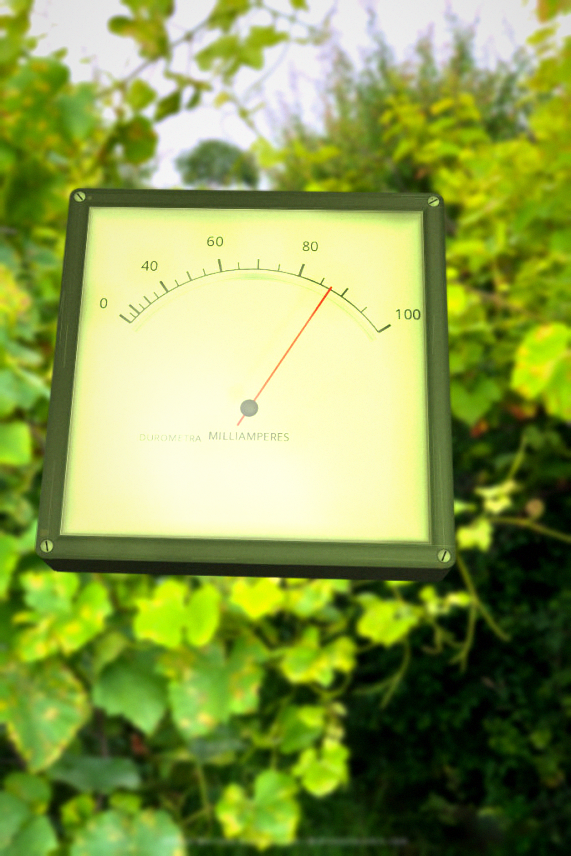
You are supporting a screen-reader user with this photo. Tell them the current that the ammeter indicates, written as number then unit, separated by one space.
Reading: 87.5 mA
